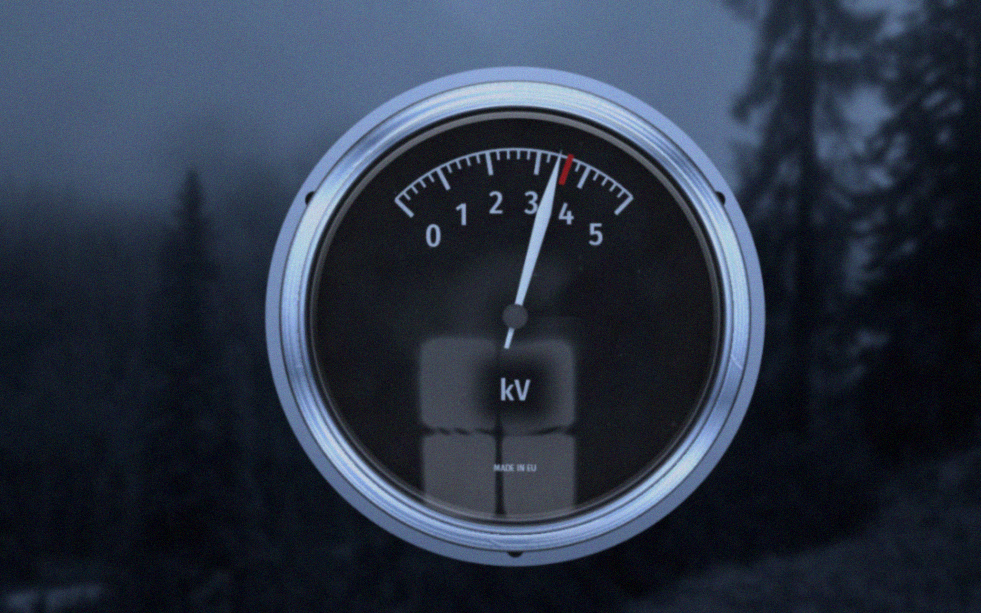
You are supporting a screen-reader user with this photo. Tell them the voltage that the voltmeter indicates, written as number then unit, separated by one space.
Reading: 3.4 kV
